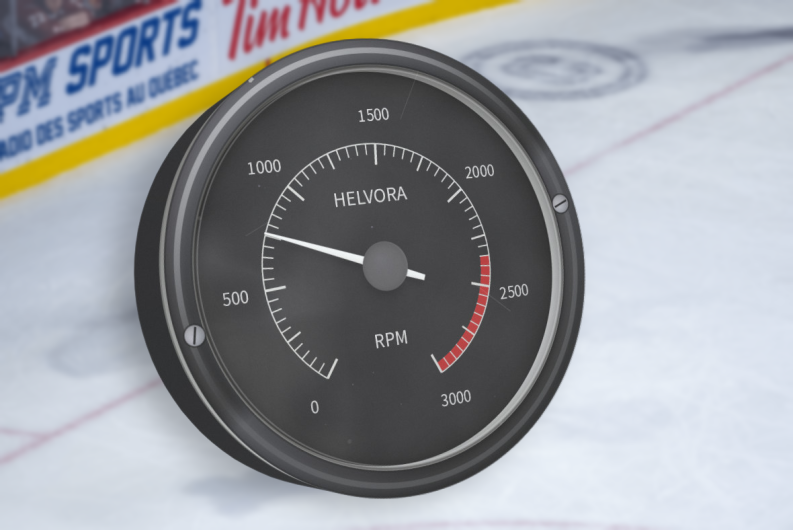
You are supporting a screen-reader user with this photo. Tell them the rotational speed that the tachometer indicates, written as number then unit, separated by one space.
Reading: 750 rpm
